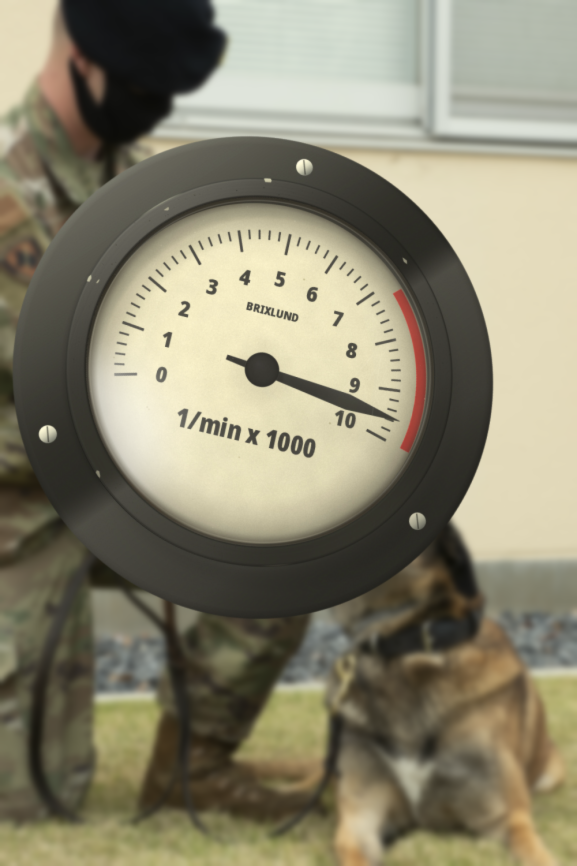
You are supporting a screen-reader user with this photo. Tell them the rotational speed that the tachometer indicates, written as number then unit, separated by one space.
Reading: 9600 rpm
